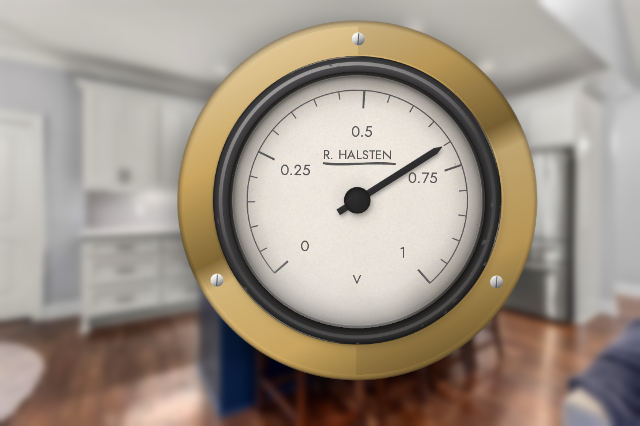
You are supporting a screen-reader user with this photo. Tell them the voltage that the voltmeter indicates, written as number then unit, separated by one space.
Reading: 0.7 V
